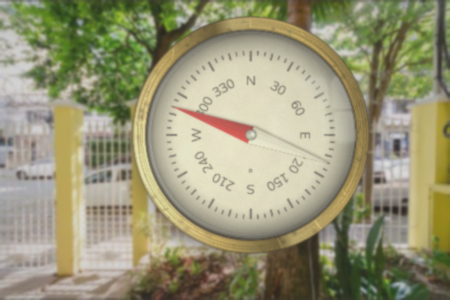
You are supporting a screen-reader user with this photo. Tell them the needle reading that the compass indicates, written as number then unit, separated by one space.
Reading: 290 °
